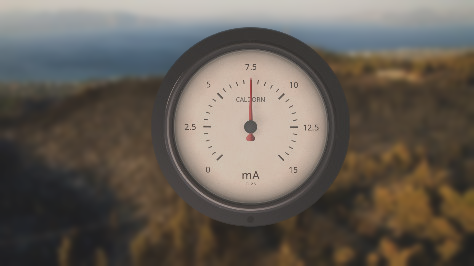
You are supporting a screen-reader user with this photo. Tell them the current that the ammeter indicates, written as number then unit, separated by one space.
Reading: 7.5 mA
